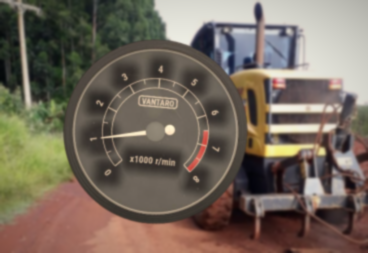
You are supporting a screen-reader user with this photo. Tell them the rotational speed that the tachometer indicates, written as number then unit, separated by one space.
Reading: 1000 rpm
